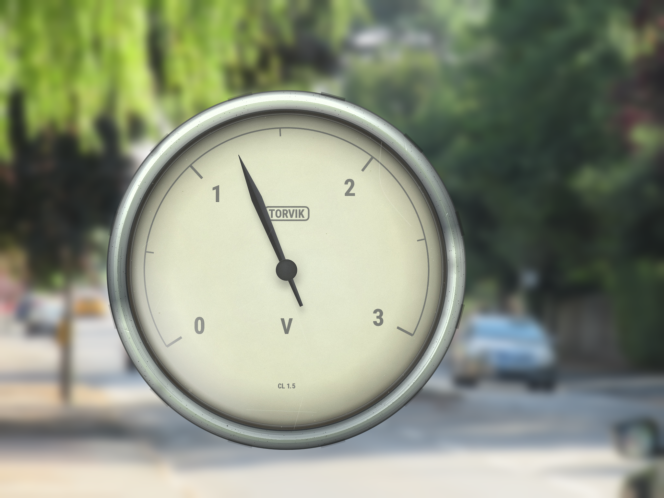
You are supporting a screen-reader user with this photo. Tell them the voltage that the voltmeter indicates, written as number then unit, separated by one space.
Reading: 1.25 V
